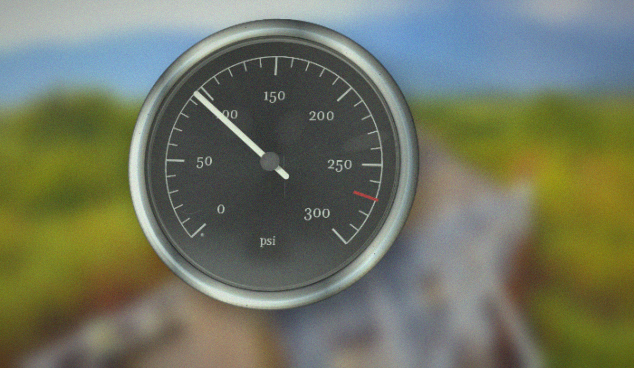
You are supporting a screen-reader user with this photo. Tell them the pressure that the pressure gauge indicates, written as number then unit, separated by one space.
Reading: 95 psi
